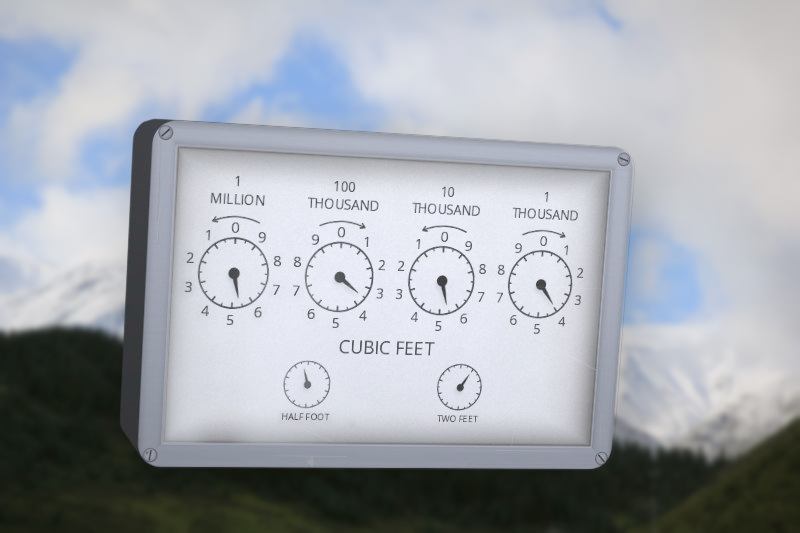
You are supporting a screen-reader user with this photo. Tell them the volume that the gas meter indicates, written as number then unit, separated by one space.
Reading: 535400 ft³
